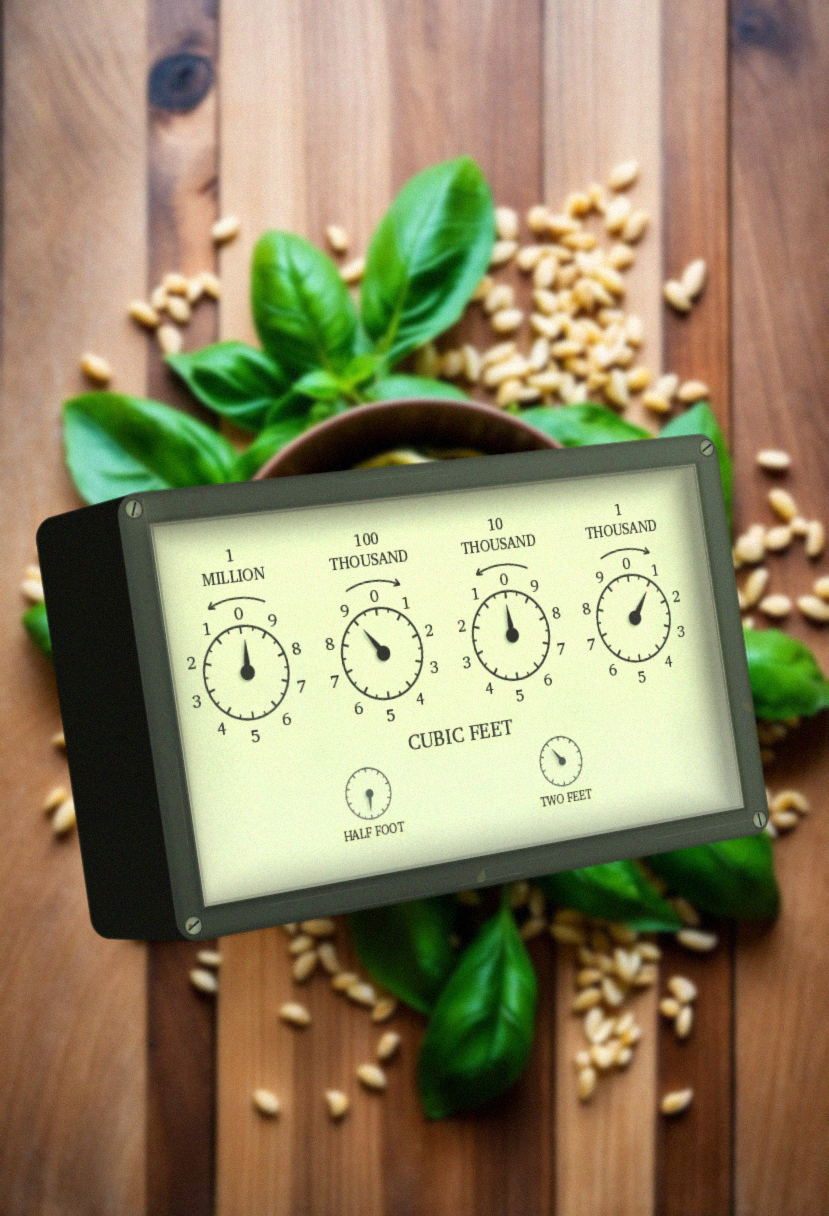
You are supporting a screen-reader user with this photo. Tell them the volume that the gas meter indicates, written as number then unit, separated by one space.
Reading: 990100 ft³
